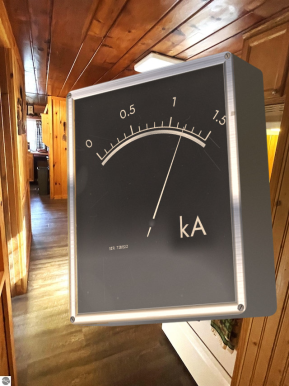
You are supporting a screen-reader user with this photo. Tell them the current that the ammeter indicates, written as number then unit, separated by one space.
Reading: 1.2 kA
